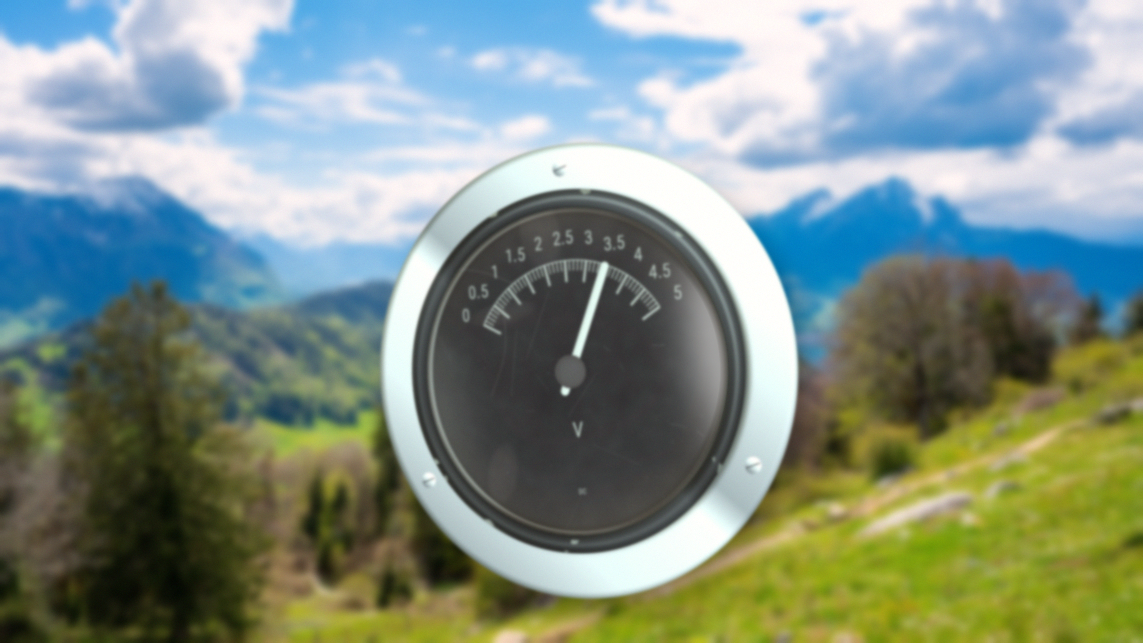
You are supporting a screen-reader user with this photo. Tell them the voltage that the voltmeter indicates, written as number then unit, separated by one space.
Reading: 3.5 V
